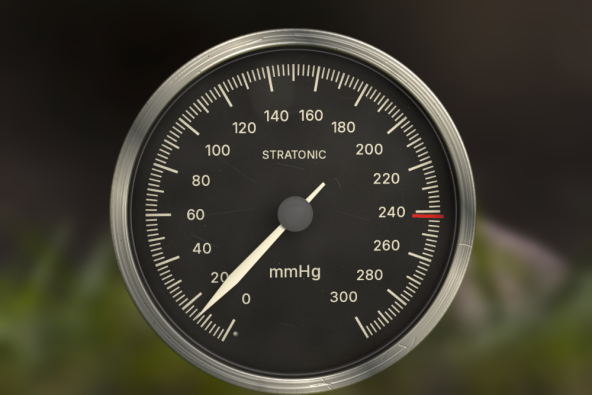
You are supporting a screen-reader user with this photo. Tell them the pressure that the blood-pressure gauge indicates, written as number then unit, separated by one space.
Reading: 14 mmHg
